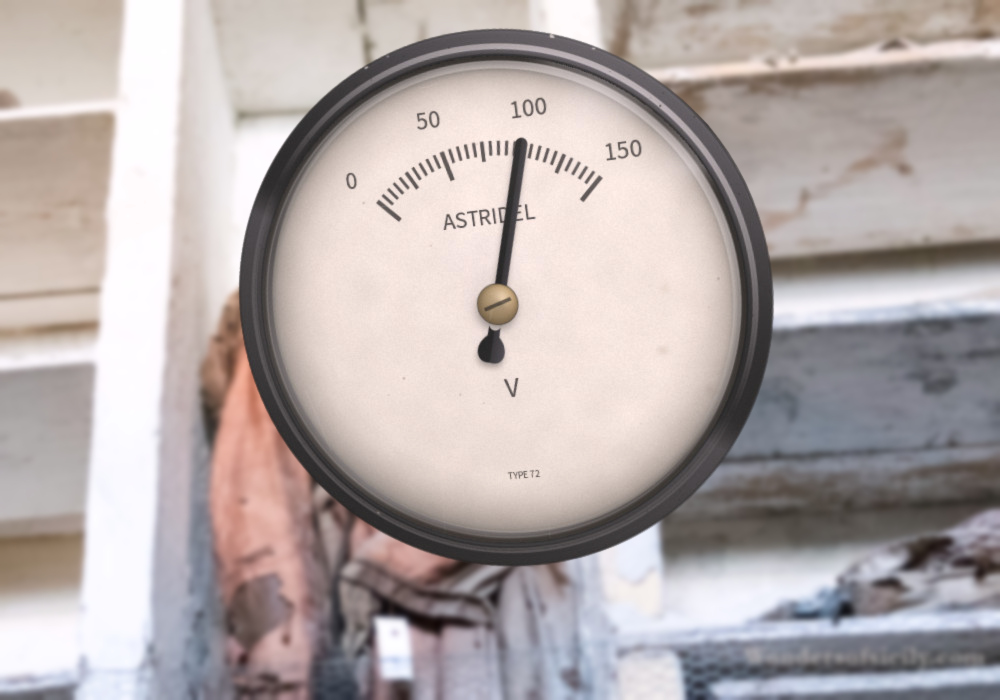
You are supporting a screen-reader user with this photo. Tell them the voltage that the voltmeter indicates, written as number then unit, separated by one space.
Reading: 100 V
